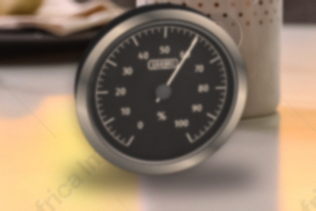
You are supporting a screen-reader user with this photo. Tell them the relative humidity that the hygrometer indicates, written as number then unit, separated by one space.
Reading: 60 %
